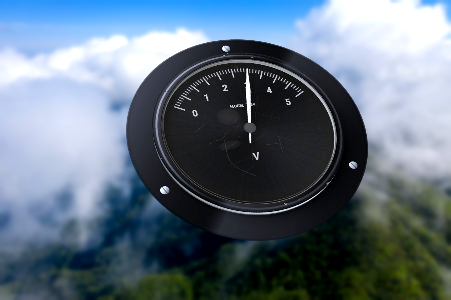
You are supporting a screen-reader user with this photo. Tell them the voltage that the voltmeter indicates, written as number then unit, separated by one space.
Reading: 3 V
